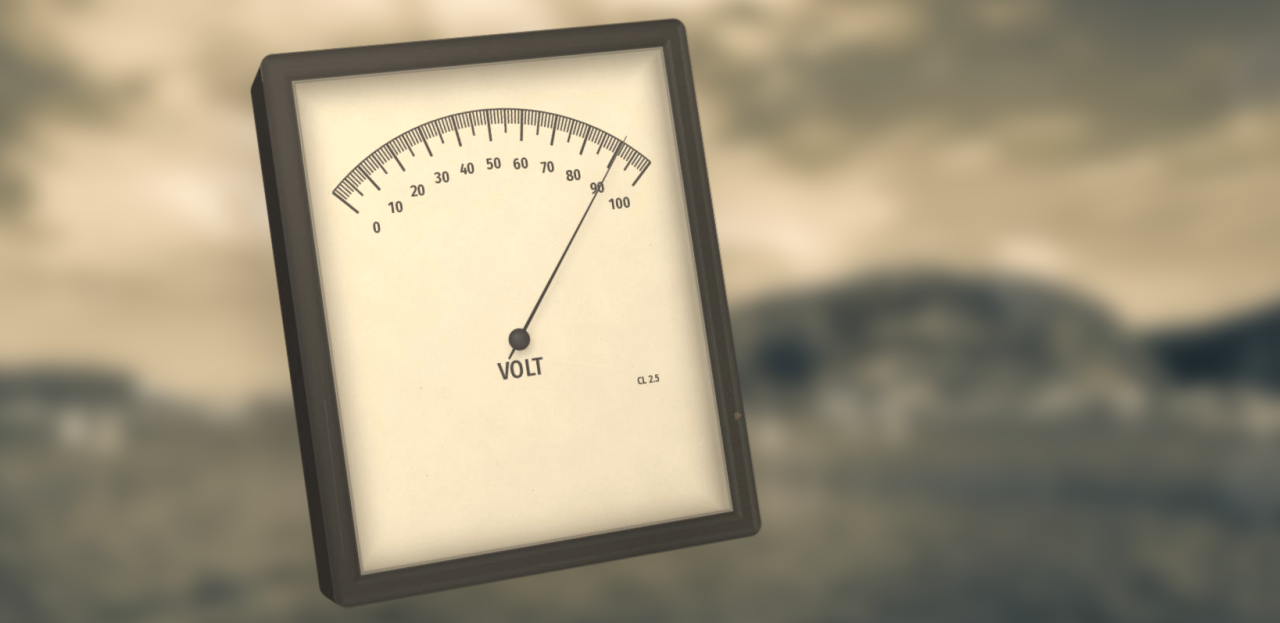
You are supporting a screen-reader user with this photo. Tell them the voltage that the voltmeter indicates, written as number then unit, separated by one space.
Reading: 90 V
